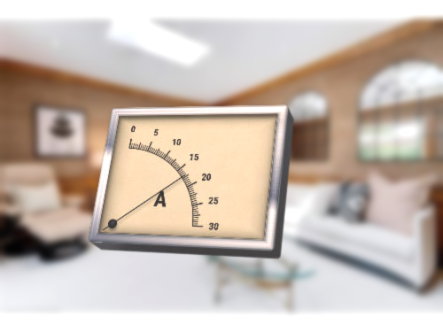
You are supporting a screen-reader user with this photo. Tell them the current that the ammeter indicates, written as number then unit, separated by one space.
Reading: 17.5 A
